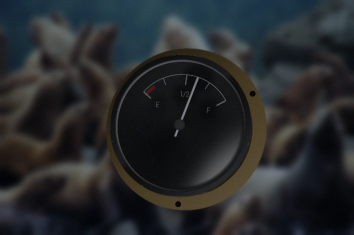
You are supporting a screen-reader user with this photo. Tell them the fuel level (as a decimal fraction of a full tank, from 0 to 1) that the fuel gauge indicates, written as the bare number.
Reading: 0.625
